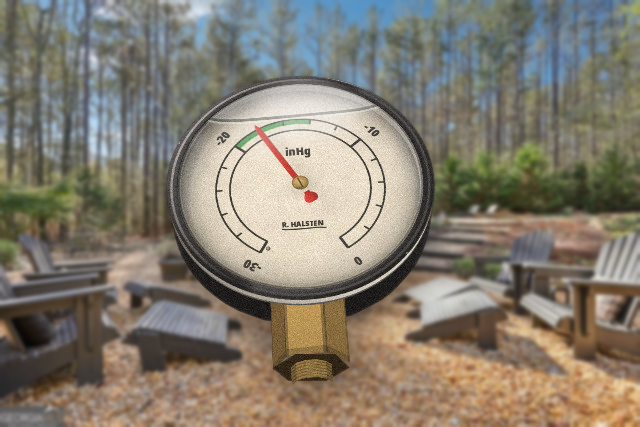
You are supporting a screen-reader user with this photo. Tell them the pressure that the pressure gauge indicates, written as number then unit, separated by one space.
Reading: -18 inHg
